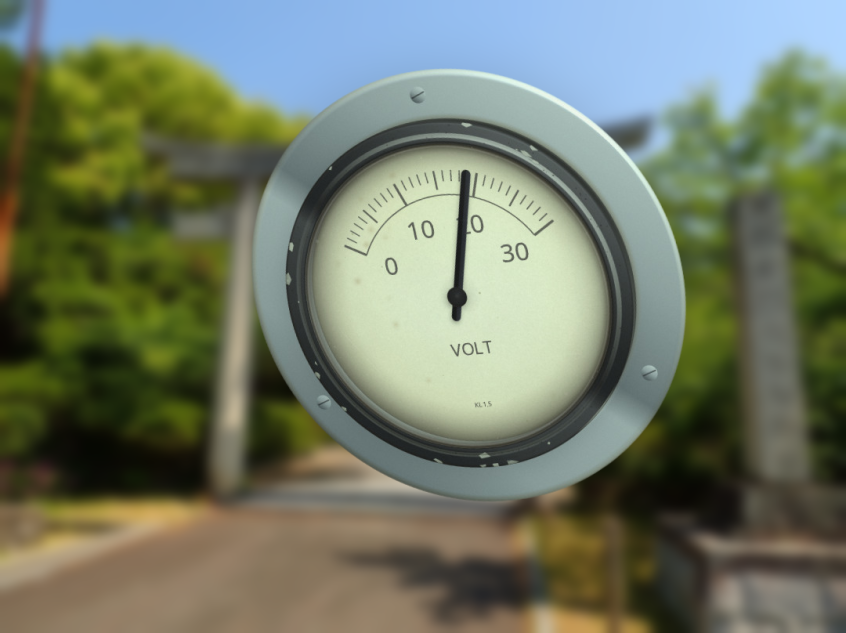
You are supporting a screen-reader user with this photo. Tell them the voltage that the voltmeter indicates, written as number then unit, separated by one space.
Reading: 19 V
